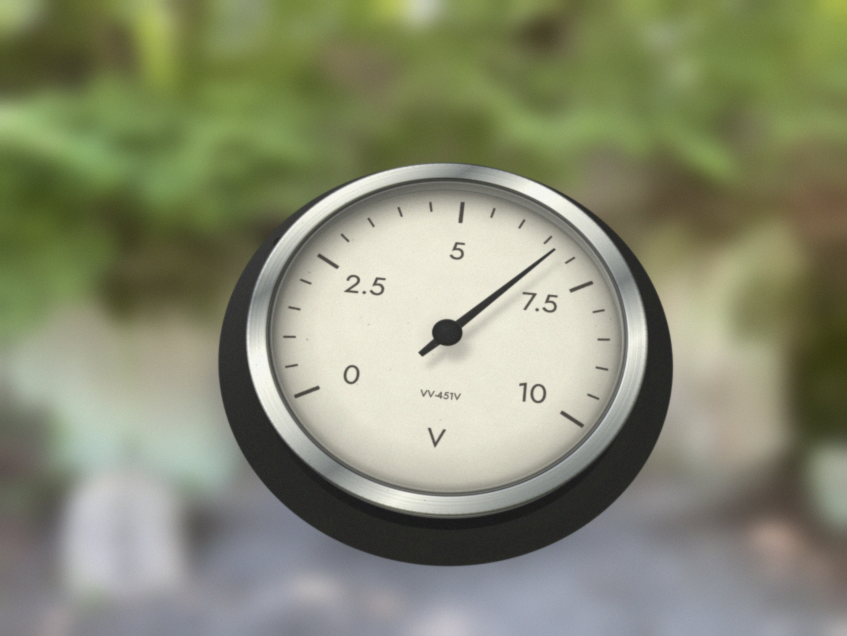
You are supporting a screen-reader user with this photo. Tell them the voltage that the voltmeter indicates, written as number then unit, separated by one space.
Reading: 6.75 V
